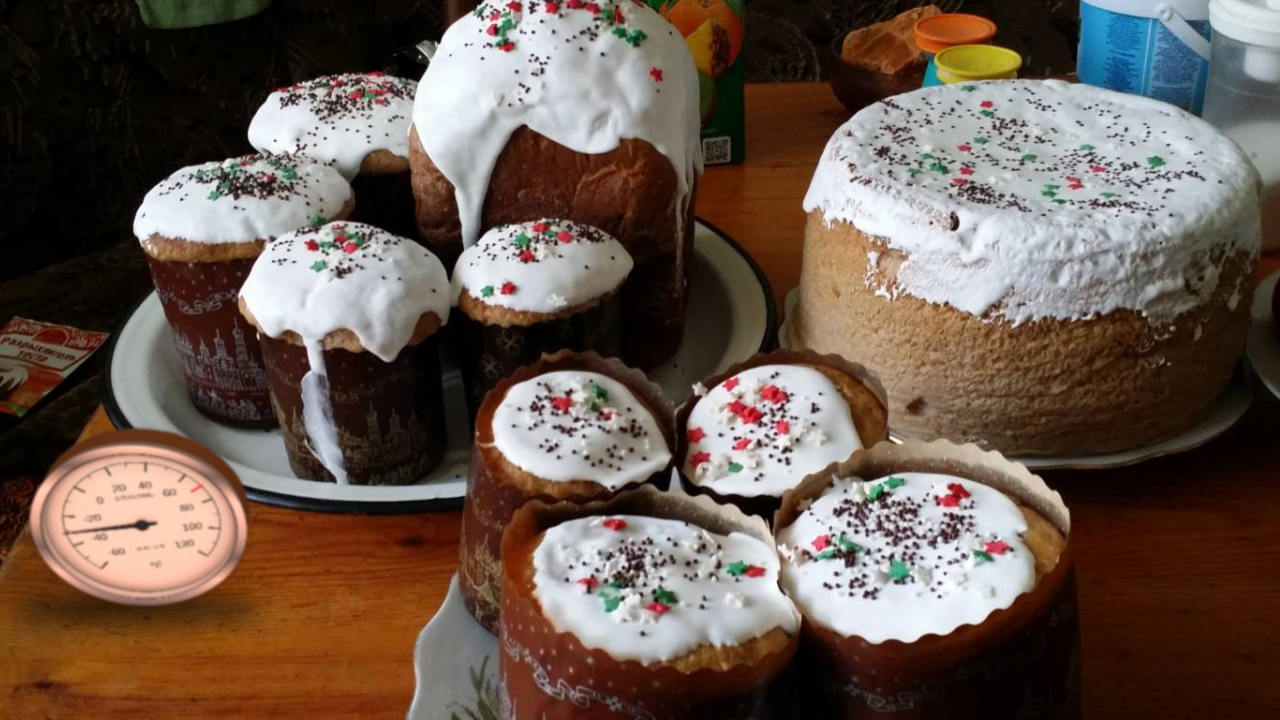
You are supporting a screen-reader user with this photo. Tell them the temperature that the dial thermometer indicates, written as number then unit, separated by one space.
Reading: -30 °F
